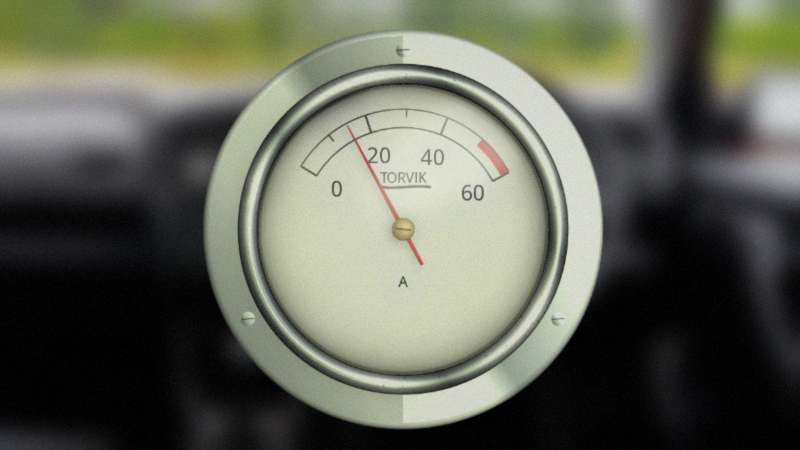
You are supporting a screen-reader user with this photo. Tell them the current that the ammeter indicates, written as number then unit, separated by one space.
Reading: 15 A
